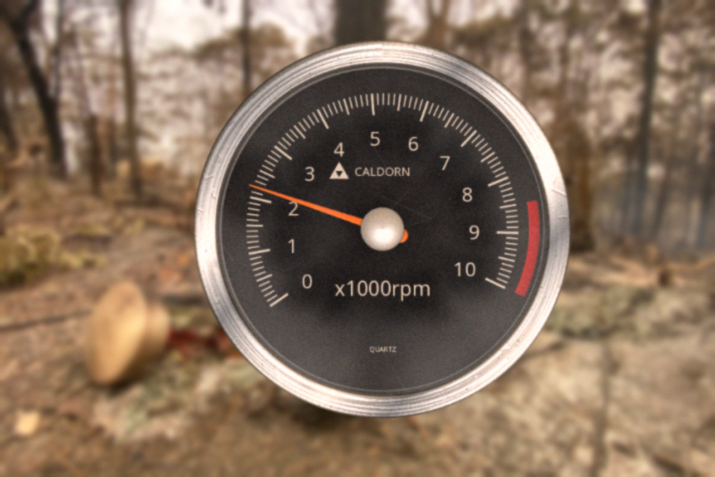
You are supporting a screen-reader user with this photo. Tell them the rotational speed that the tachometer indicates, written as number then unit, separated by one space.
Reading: 2200 rpm
